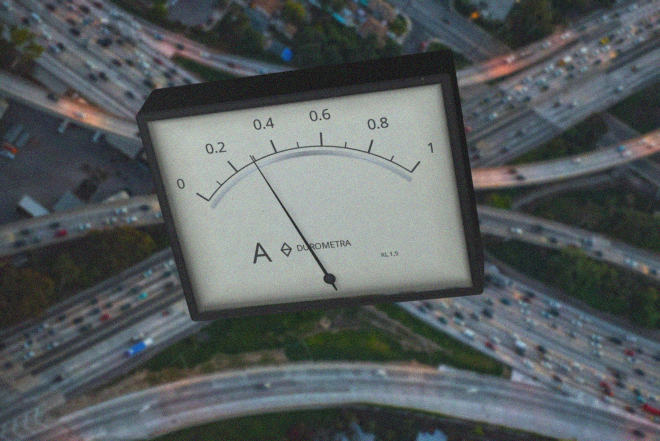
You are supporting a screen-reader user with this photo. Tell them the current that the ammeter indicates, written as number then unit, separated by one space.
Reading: 0.3 A
